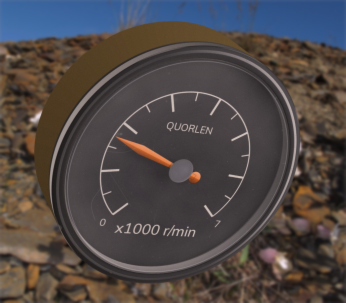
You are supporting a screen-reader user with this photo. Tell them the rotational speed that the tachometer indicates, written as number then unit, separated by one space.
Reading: 1750 rpm
